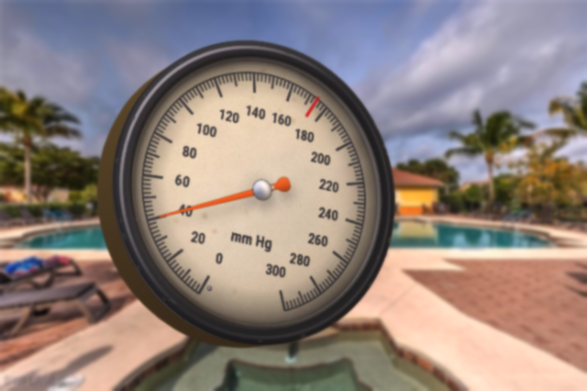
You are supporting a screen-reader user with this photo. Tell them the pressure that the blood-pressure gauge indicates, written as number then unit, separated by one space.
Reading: 40 mmHg
